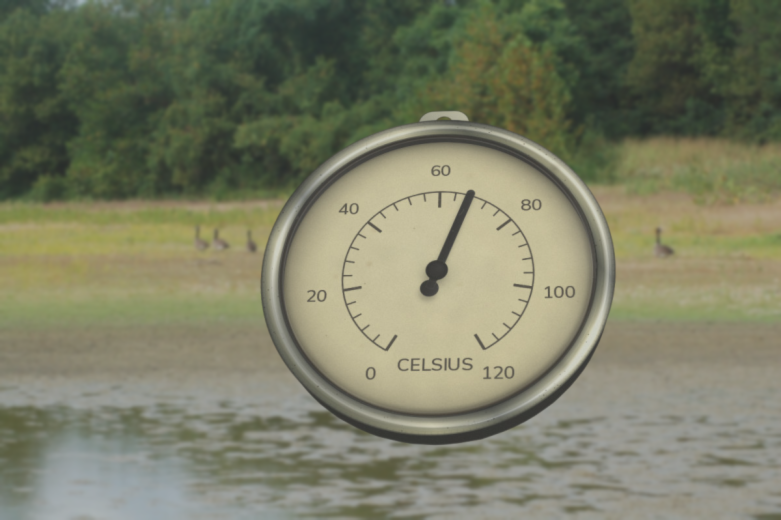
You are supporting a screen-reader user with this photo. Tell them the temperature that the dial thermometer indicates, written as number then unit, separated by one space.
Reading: 68 °C
